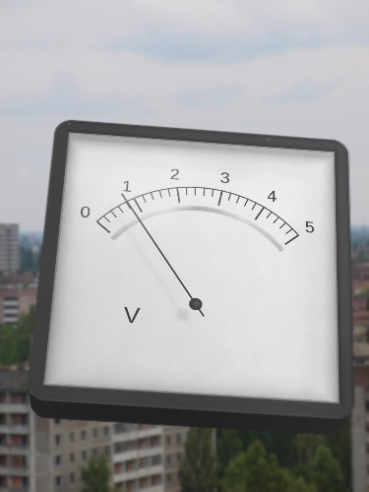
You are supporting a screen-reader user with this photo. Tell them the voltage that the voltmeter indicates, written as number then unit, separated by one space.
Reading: 0.8 V
